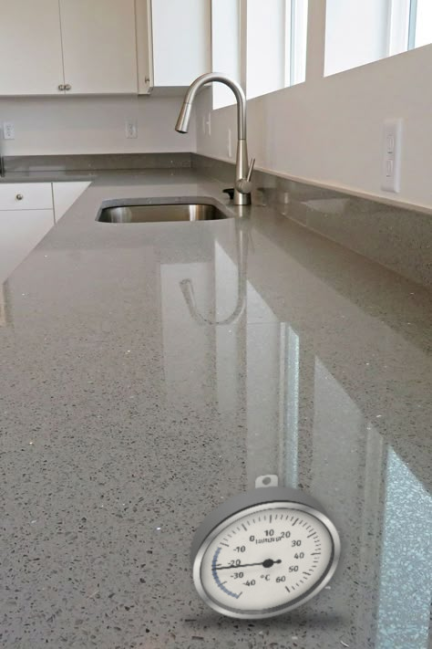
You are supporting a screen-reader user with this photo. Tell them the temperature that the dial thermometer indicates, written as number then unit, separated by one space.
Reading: -20 °C
